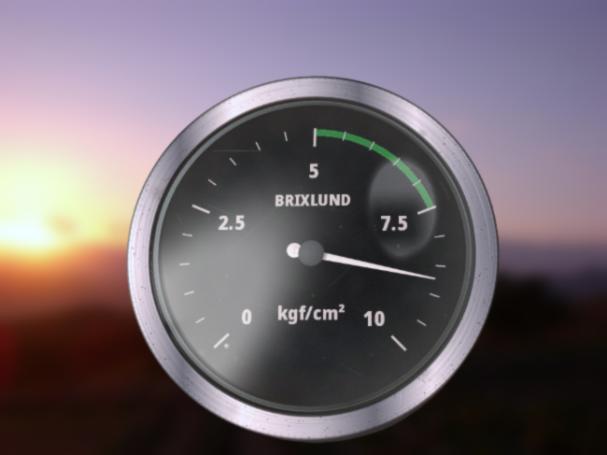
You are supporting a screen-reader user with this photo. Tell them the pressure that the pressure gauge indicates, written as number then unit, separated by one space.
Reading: 8.75 kg/cm²
